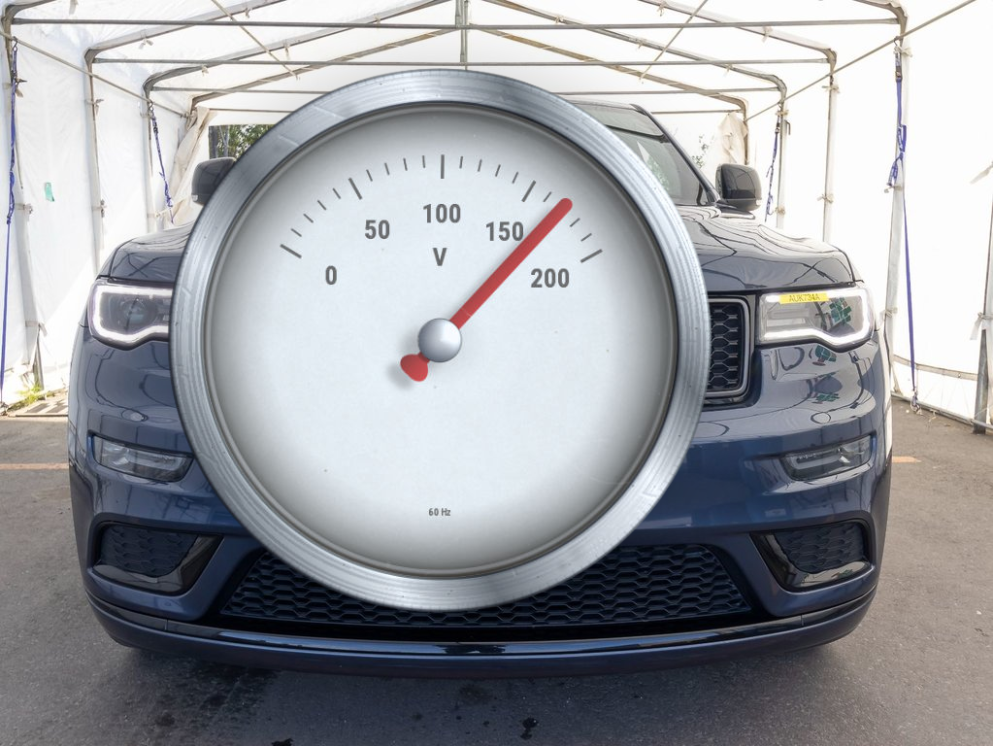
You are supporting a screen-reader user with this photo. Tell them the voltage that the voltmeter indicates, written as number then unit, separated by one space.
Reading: 170 V
